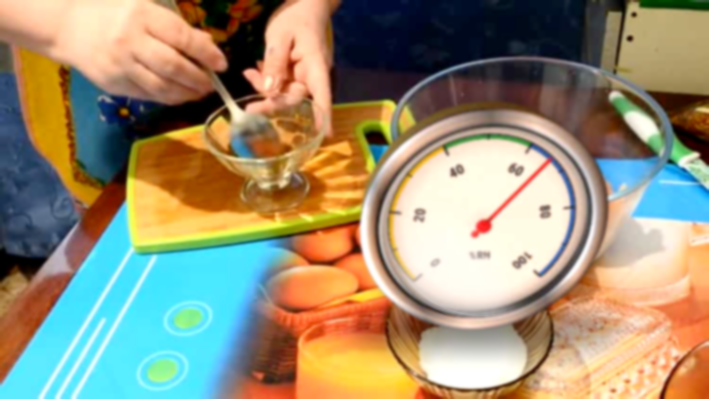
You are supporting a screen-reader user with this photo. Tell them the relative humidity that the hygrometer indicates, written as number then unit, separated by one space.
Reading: 65 %
